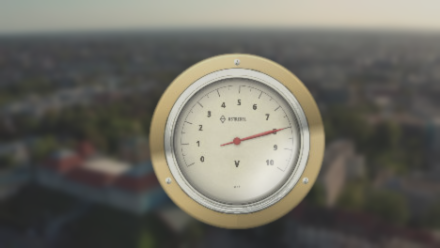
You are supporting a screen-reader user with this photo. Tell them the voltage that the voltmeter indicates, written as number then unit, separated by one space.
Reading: 8 V
